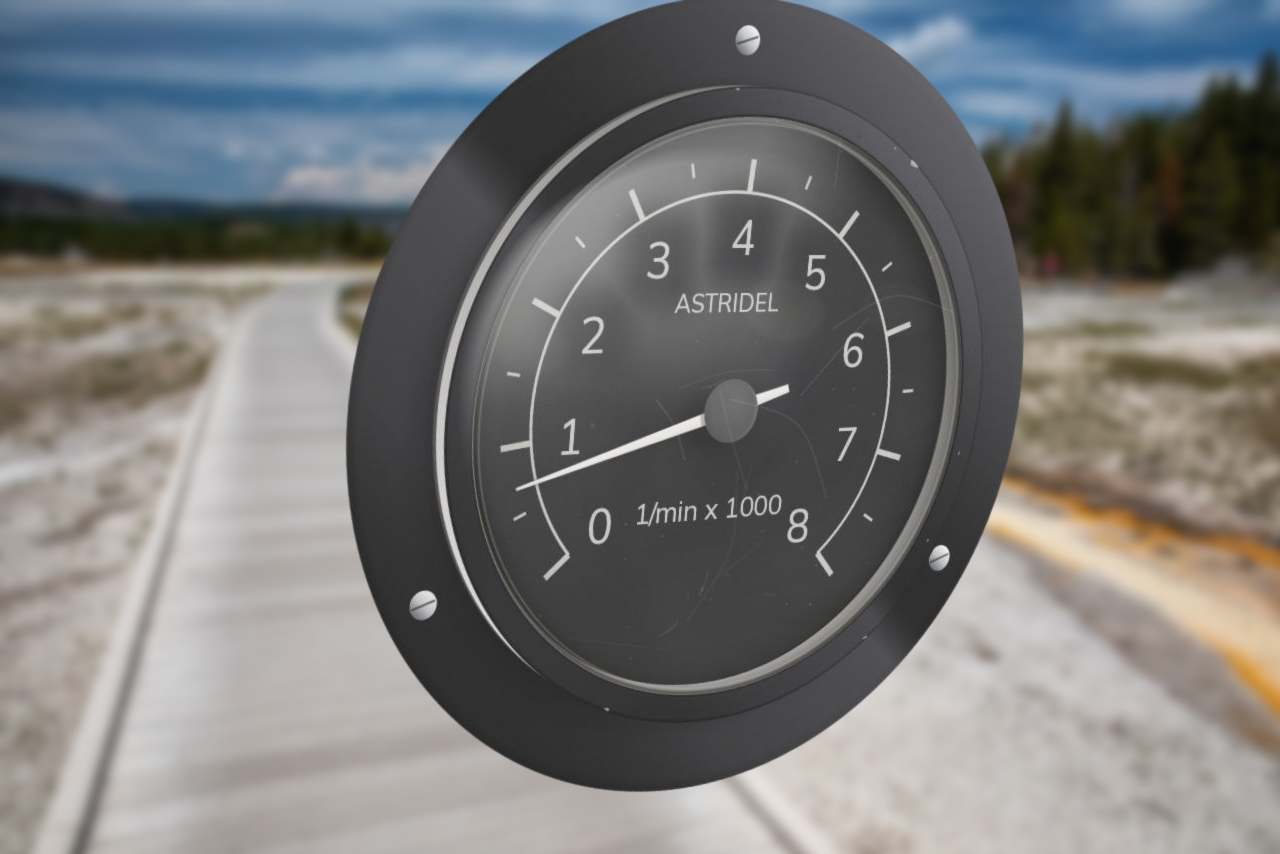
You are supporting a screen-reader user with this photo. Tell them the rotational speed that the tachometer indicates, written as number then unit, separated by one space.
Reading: 750 rpm
